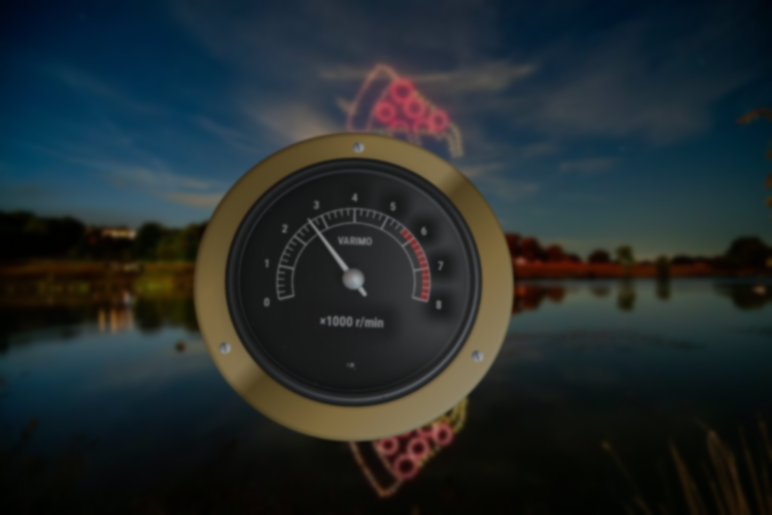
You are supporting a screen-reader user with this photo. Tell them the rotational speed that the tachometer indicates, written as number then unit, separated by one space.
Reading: 2600 rpm
